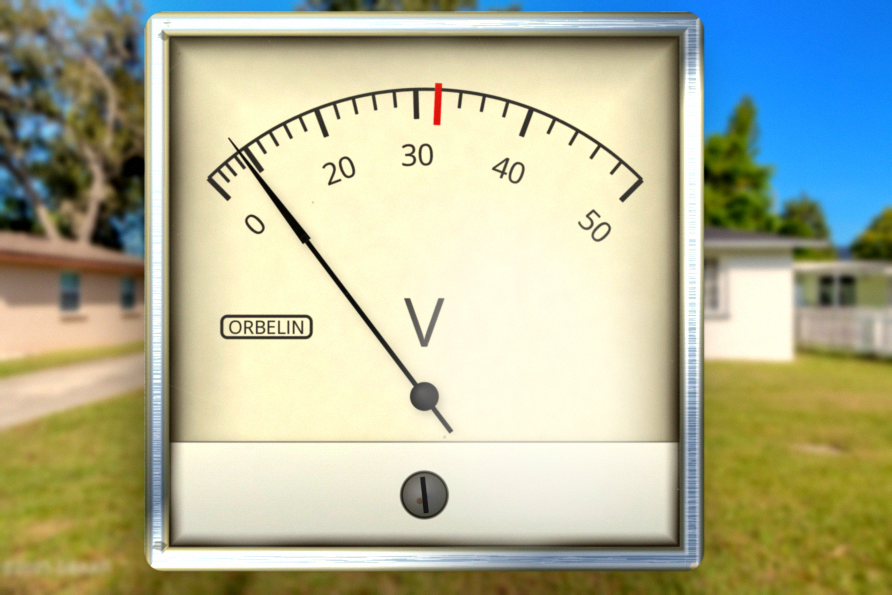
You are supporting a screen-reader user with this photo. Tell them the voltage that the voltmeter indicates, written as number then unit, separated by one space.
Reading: 9 V
